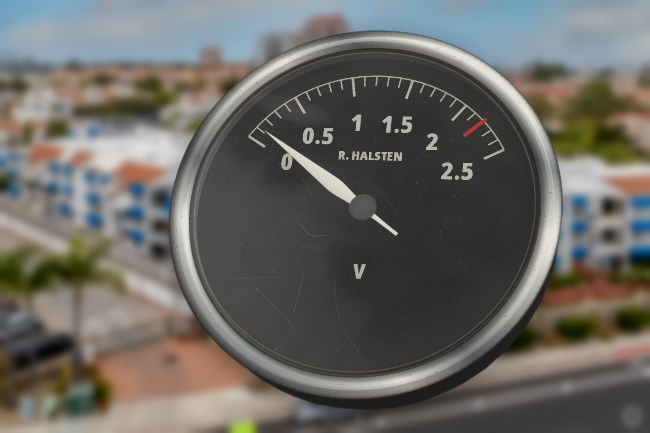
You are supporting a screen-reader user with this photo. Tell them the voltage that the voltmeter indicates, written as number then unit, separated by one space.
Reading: 0.1 V
